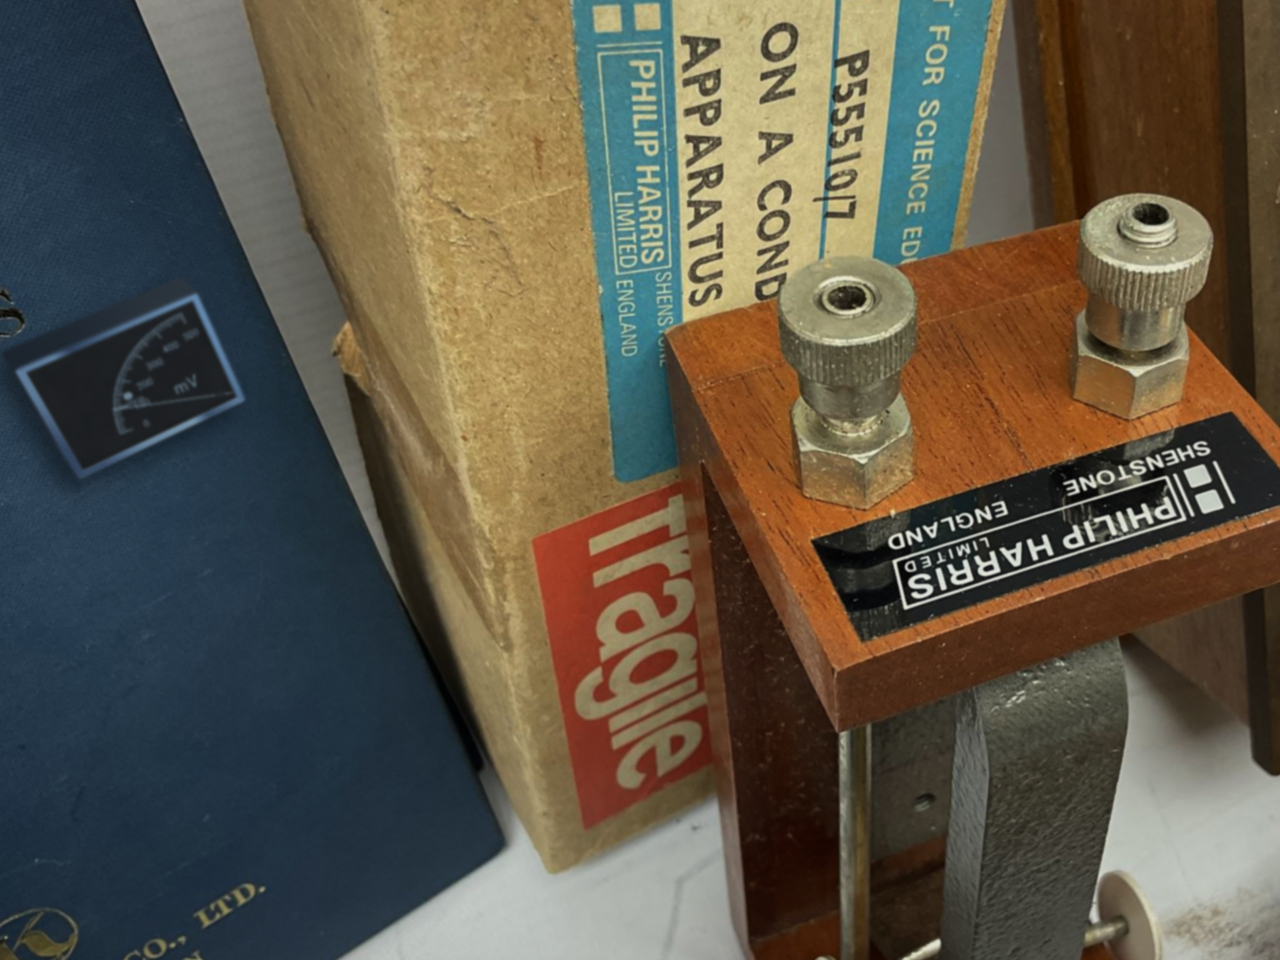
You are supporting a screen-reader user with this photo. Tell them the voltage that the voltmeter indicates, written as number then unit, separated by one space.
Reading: 100 mV
